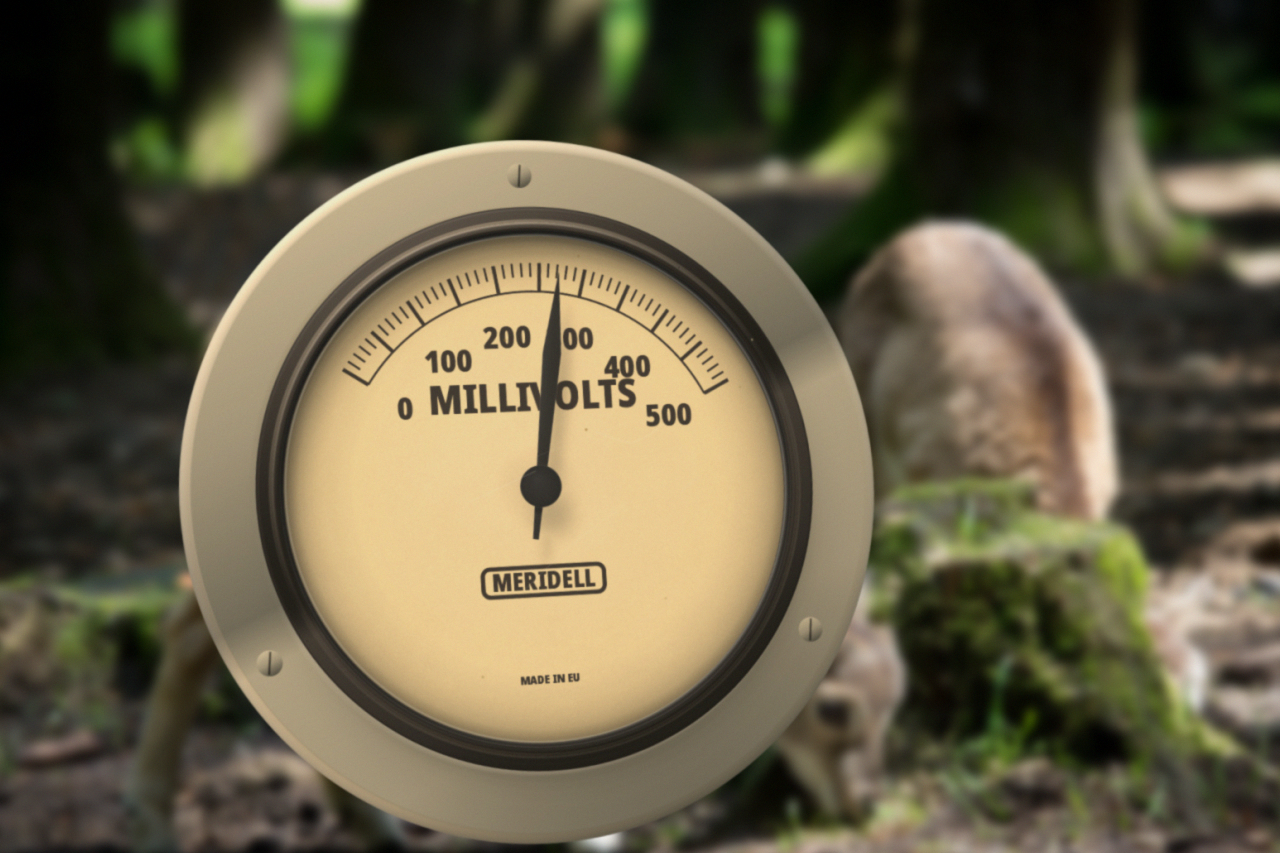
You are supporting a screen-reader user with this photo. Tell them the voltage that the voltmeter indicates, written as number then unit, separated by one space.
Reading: 270 mV
